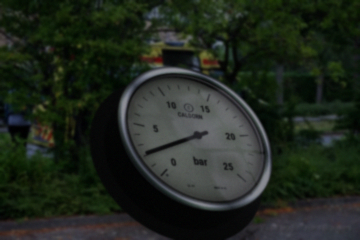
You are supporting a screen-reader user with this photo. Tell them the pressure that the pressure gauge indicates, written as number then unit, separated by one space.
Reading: 2 bar
